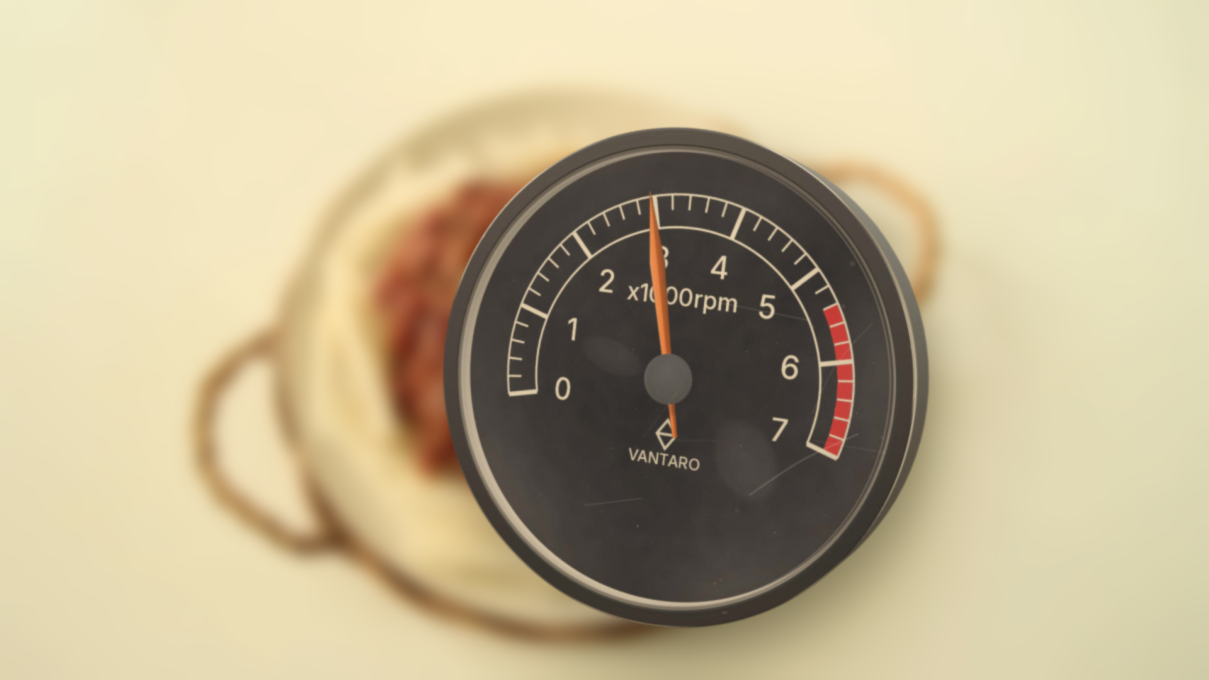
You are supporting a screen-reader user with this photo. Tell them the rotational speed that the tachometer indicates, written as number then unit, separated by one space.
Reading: 3000 rpm
